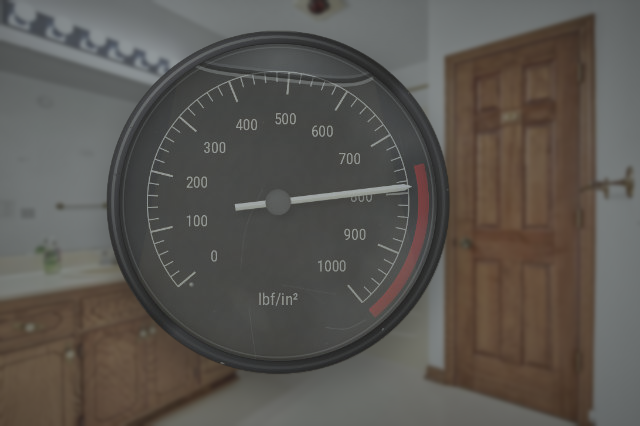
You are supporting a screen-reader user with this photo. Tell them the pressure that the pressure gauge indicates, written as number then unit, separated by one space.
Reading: 790 psi
